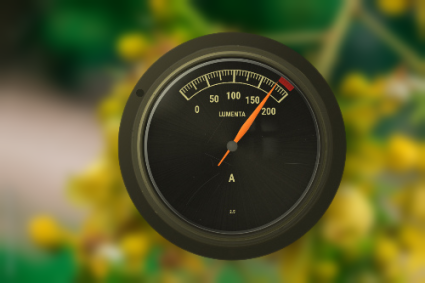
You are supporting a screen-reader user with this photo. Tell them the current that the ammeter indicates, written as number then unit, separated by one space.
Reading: 175 A
